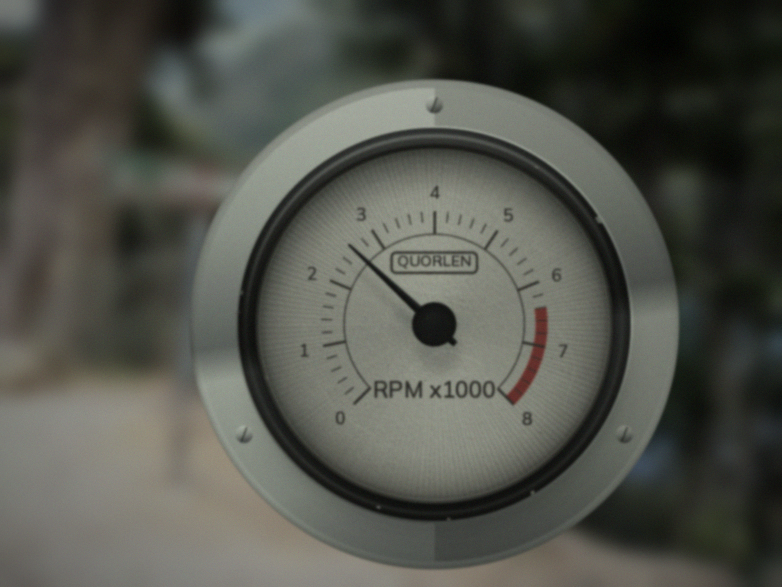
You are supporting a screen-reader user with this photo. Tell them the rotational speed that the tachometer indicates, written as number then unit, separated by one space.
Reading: 2600 rpm
